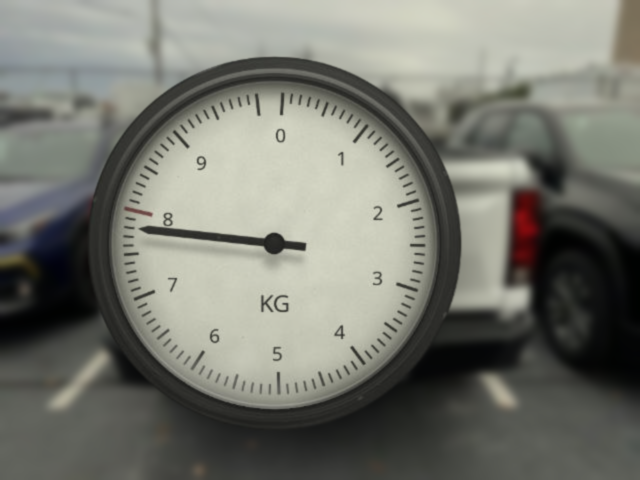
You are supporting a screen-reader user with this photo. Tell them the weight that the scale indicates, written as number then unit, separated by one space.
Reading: 7.8 kg
